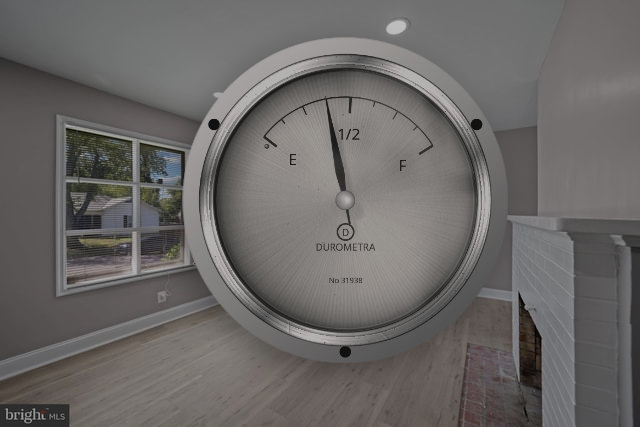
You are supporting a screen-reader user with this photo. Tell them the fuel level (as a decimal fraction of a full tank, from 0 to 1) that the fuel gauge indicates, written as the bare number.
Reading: 0.375
